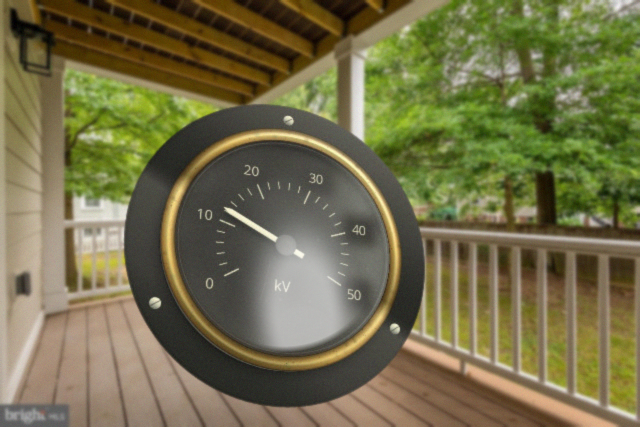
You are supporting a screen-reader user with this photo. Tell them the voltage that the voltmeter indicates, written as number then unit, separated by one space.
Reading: 12 kV
